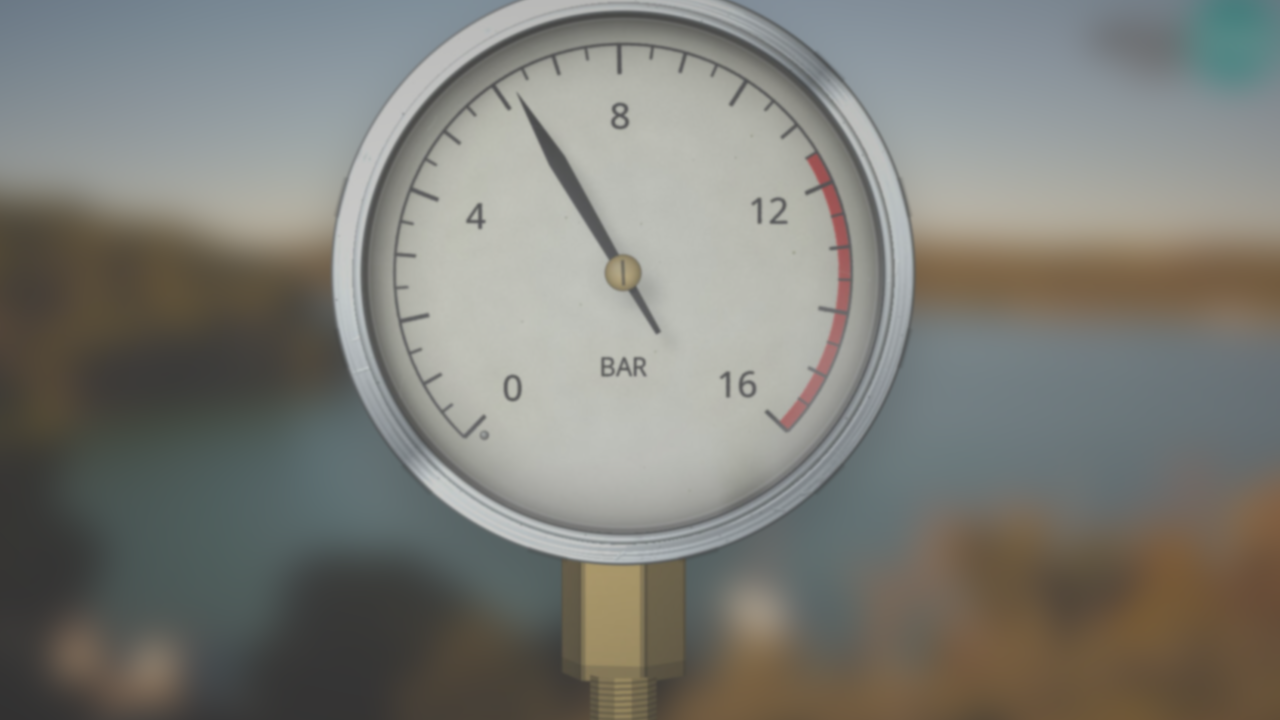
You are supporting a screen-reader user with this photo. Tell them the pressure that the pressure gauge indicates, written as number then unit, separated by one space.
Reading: 6.25 bar
